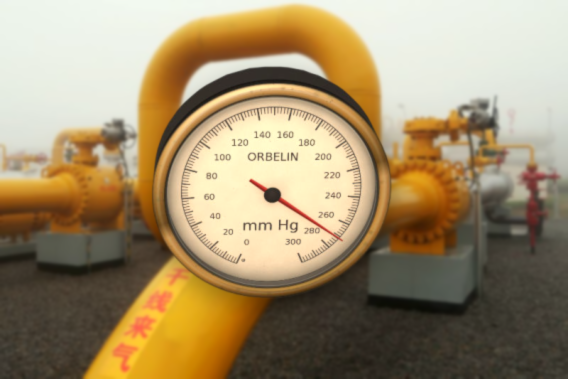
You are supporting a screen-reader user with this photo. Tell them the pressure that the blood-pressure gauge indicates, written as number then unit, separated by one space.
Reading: 270 mmHg
